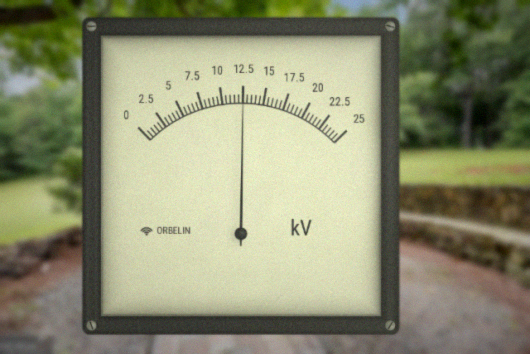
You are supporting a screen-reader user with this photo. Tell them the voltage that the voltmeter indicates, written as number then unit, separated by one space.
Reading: 12.5 kV
